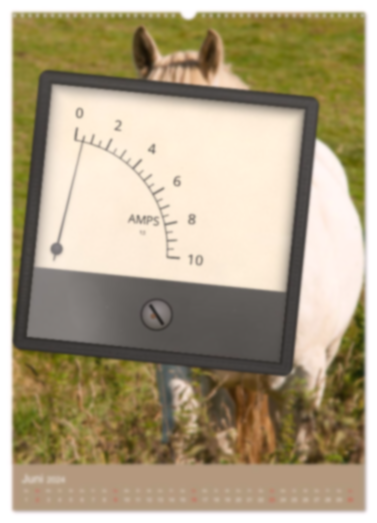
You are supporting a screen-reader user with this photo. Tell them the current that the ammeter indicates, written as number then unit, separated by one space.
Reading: 0.5 A
